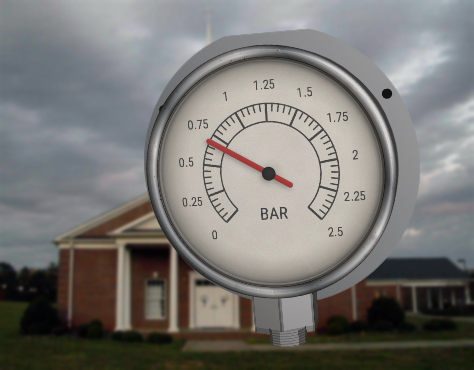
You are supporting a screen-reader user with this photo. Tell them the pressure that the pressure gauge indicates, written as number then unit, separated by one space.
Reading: 0.7 bar
